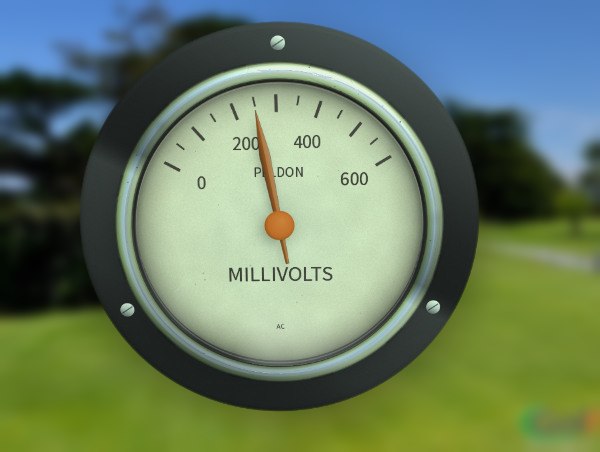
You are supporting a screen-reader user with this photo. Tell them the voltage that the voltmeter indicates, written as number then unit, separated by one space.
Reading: 250 mV
